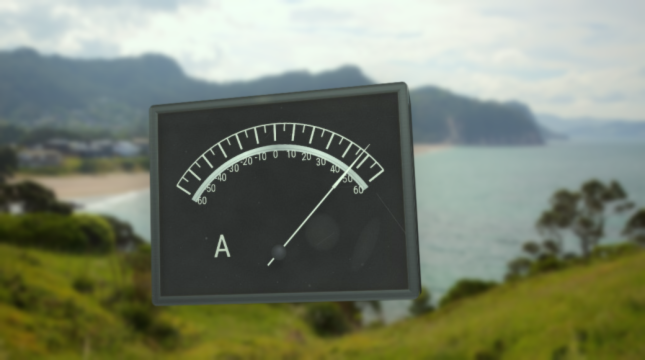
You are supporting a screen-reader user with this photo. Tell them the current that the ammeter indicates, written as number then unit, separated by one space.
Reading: 47.5 A
